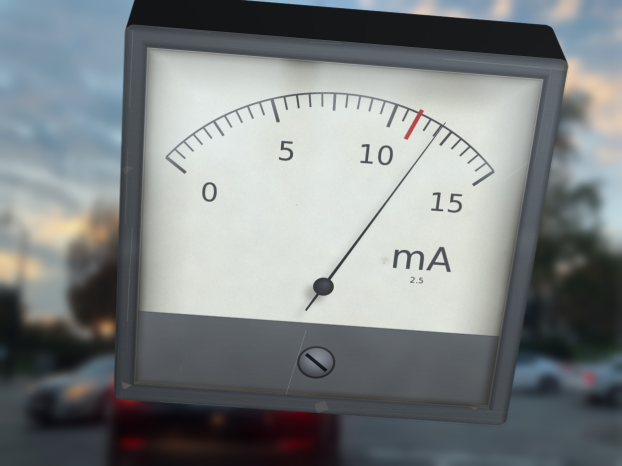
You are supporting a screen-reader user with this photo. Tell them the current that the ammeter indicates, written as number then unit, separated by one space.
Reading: 12 mA
